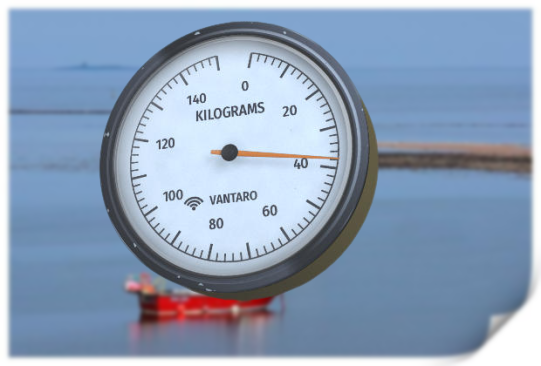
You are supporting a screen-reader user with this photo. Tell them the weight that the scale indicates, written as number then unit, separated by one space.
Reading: 38 kg
